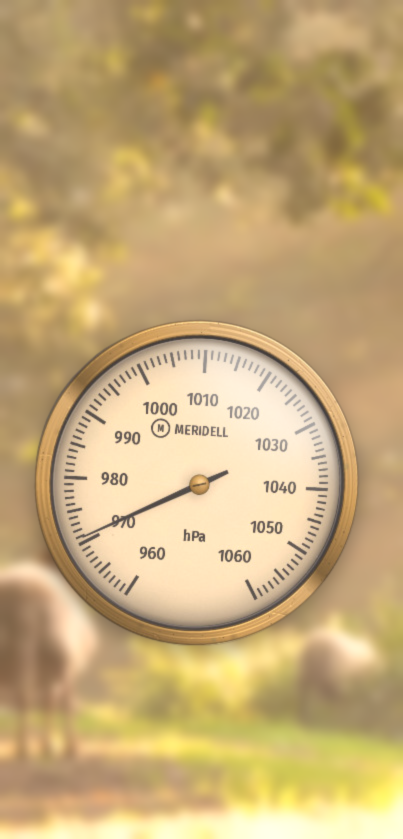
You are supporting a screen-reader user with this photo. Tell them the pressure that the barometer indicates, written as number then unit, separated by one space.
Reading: 971 hPa
